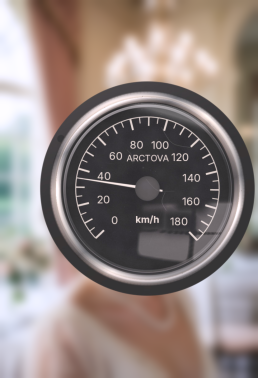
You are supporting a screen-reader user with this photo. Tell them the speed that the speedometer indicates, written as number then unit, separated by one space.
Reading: 35 km/h
